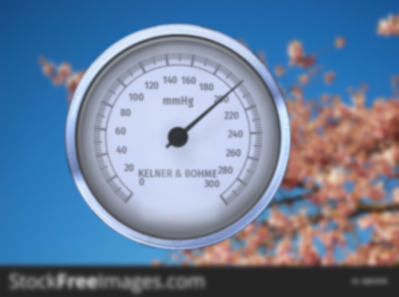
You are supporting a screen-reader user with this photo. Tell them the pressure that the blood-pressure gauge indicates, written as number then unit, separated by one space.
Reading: 200 mmHg
